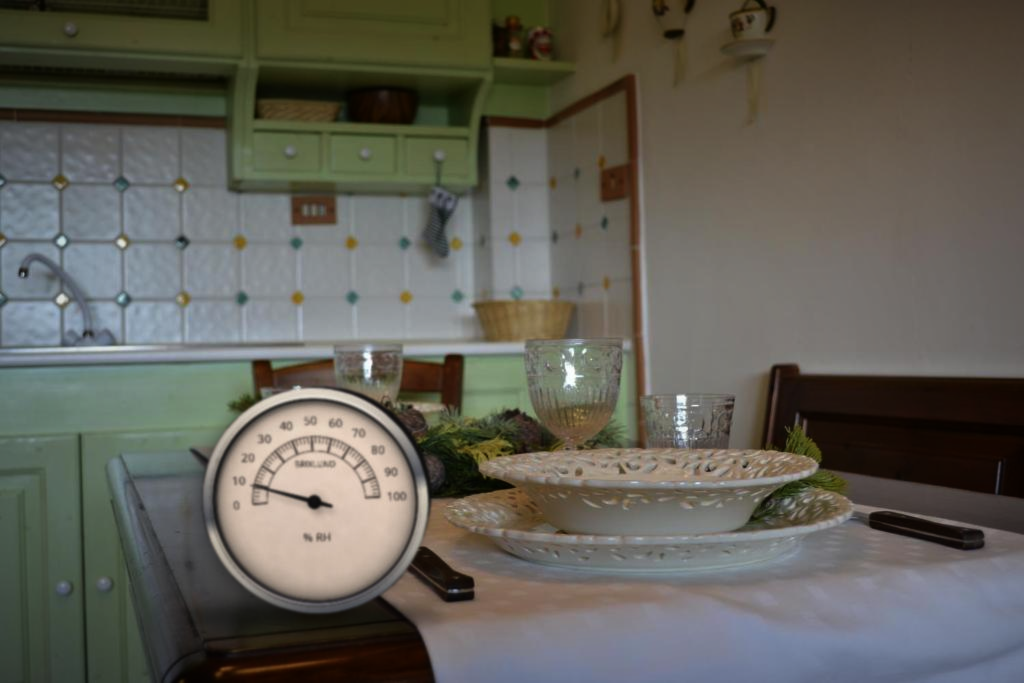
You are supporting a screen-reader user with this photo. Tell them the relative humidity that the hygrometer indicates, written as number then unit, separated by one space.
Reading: 10 %
